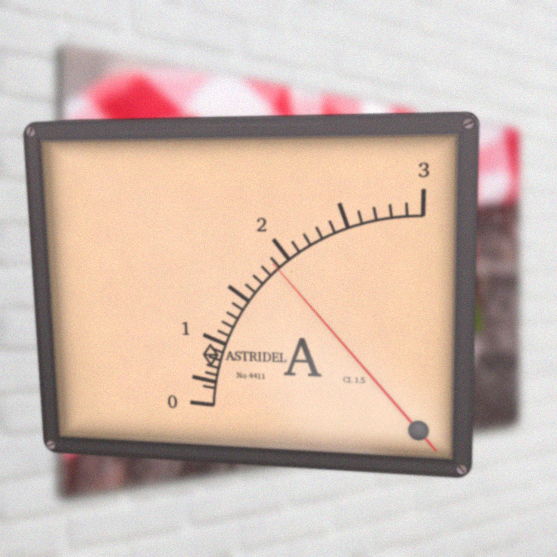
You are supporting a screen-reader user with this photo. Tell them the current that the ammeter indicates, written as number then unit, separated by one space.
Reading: 1.9 A
